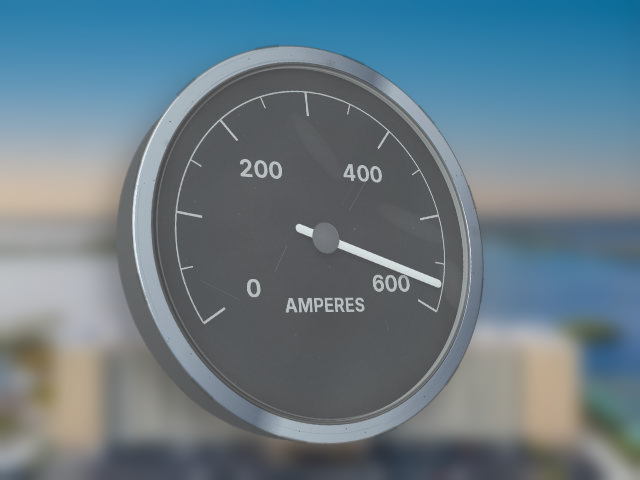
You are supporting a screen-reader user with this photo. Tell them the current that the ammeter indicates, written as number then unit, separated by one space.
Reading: 575 A
